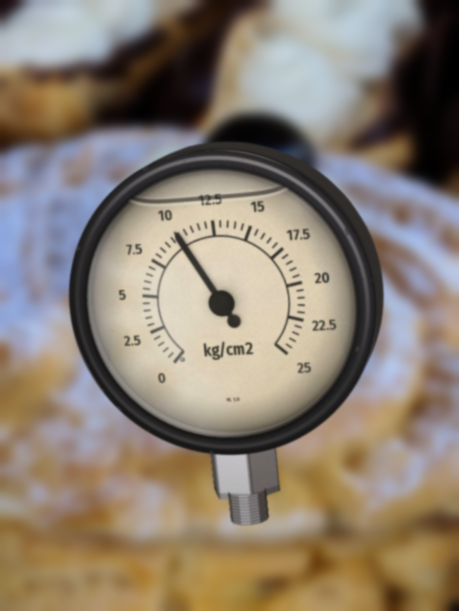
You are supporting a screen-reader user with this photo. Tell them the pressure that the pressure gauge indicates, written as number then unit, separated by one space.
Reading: 10 kg/cm²
